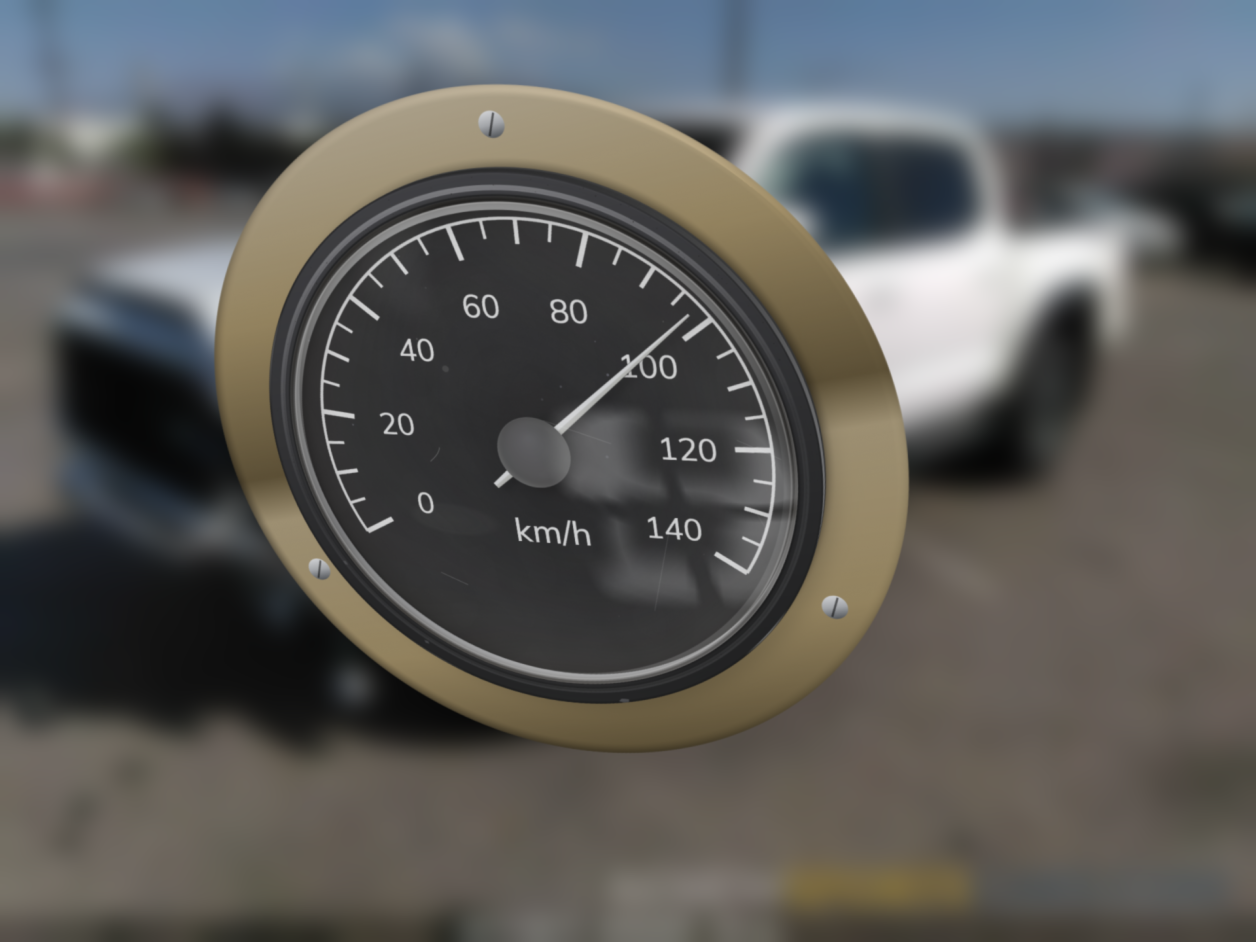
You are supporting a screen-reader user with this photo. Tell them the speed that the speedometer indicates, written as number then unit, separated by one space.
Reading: 97.5 km/h
